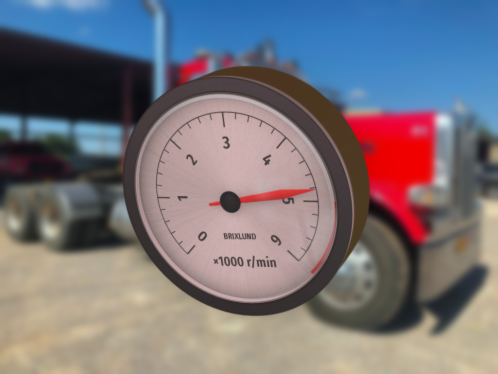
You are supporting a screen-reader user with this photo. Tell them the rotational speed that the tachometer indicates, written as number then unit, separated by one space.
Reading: 4800 rpm
